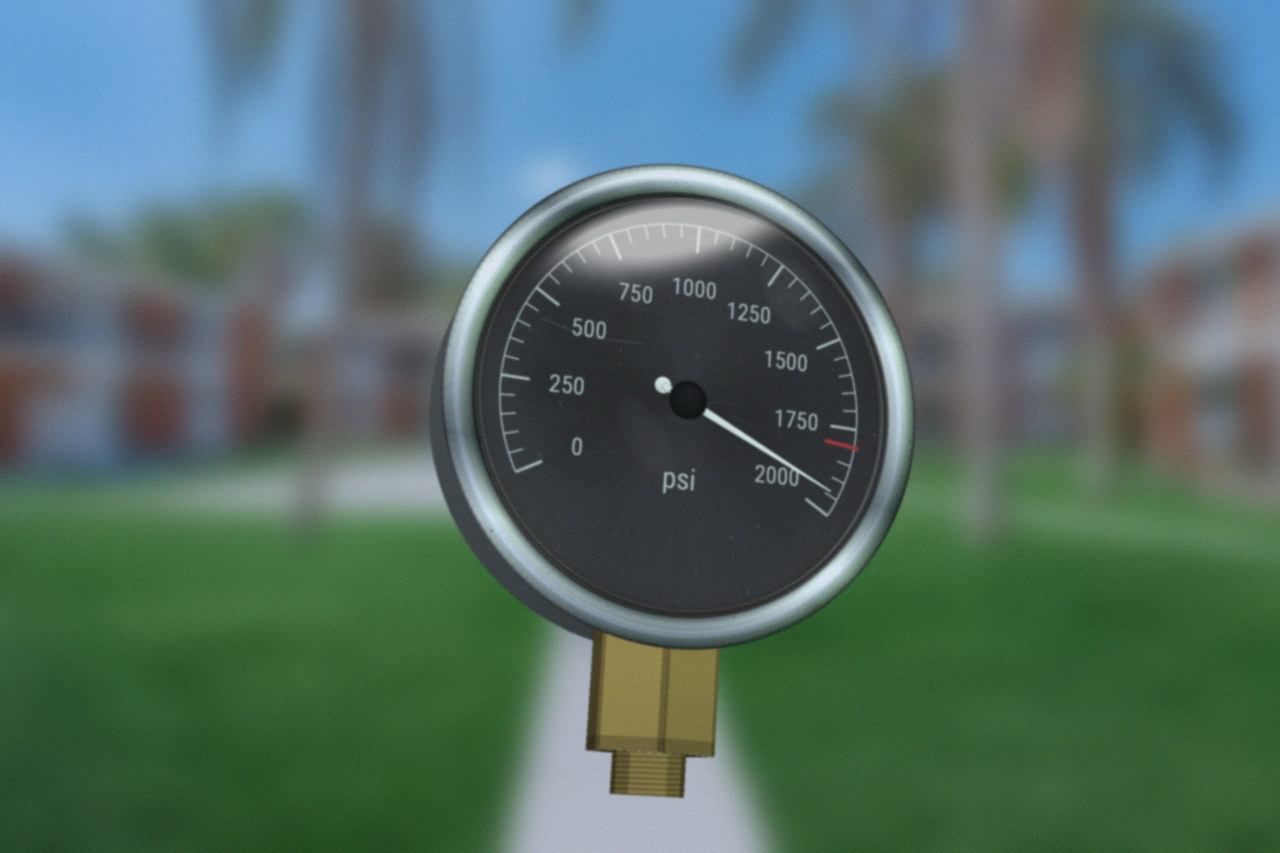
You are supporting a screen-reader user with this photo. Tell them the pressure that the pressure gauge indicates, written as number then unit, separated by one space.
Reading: 1950 psi
